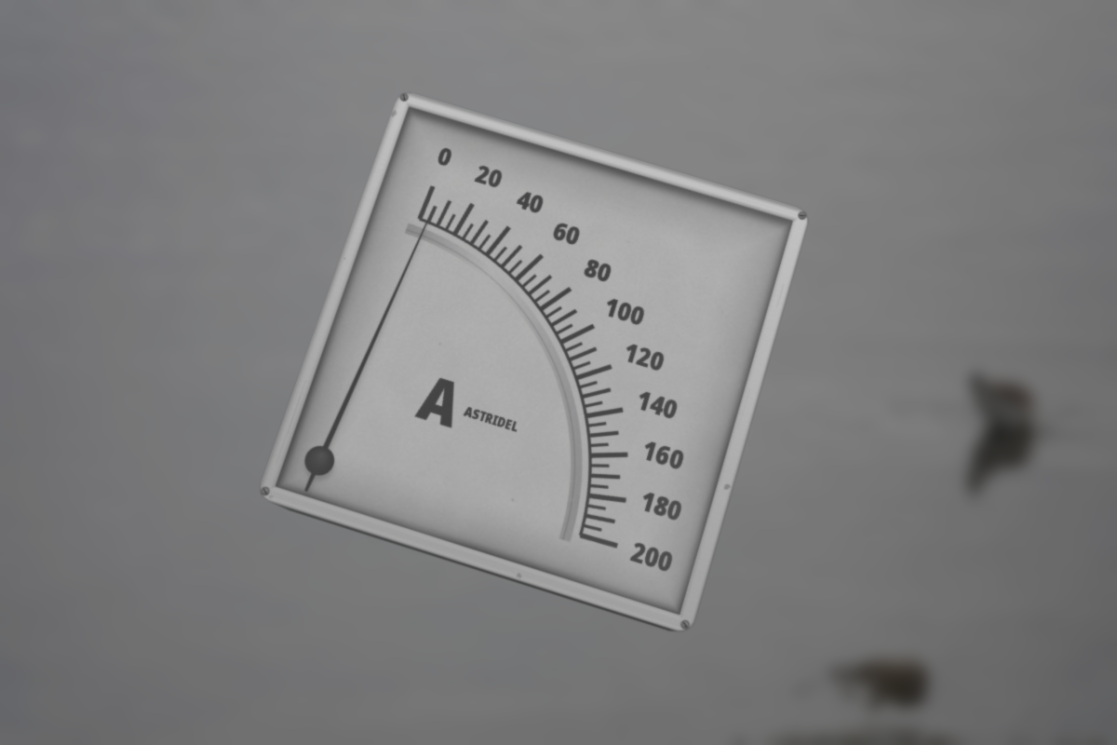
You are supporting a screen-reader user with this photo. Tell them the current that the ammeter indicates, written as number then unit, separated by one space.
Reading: 5 A
